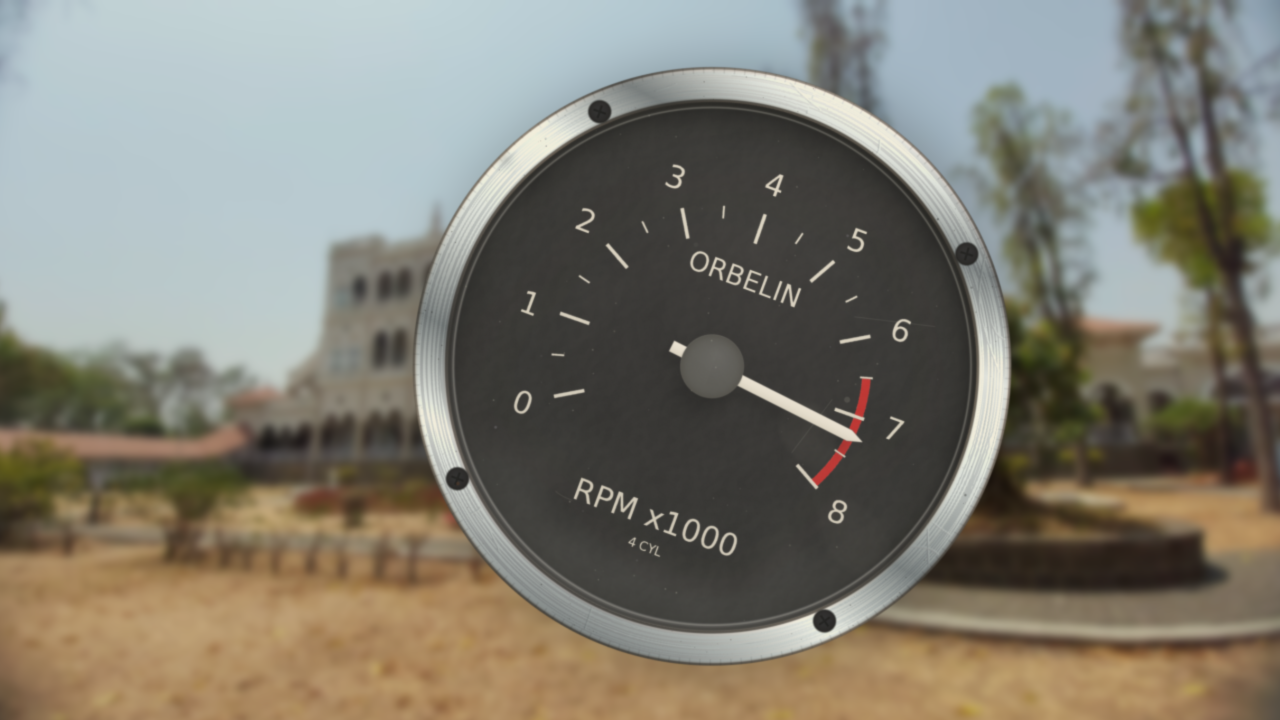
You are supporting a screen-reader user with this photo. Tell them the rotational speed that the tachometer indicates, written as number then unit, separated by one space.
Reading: 7250 rpm
